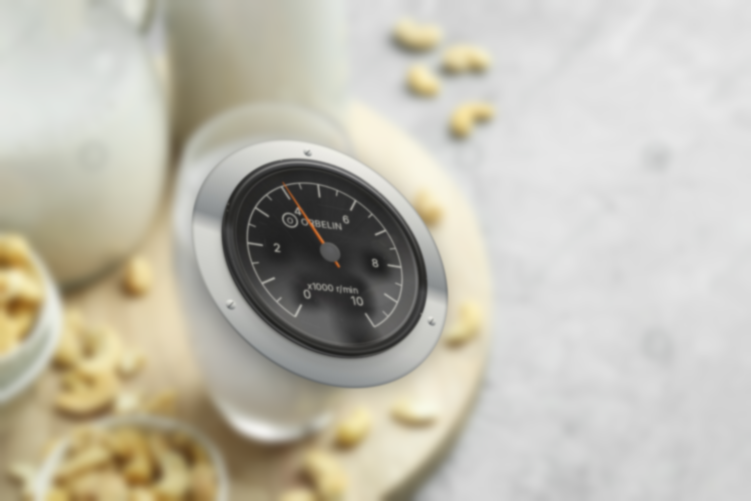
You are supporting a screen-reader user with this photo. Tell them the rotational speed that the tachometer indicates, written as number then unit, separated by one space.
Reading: 4000 rpm
